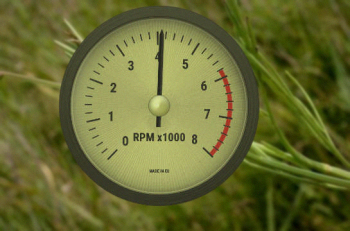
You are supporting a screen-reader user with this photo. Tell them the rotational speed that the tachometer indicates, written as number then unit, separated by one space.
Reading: 4100 rpm
